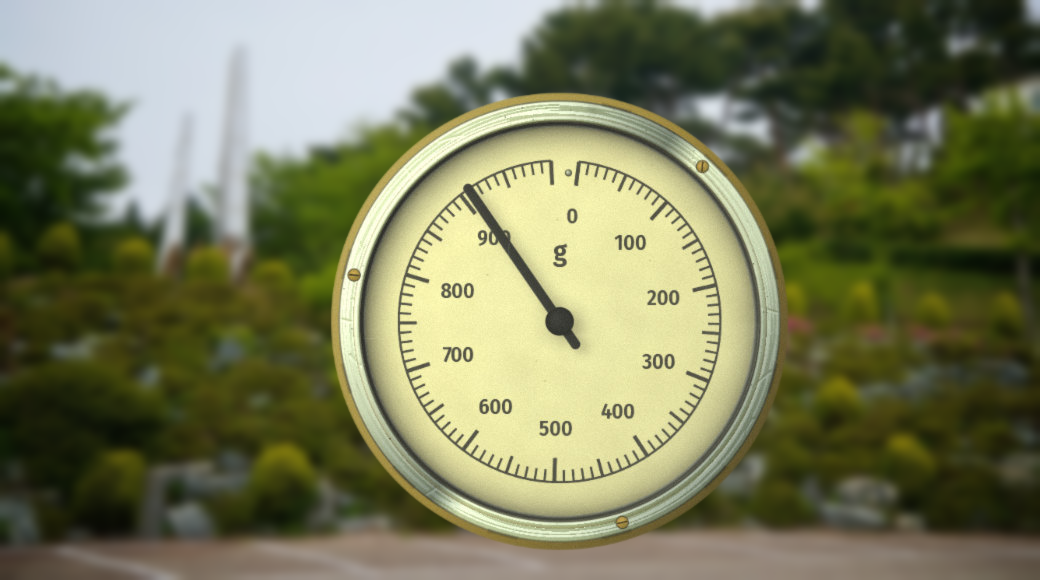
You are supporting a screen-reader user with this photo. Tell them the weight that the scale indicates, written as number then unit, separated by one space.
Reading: 910 g
